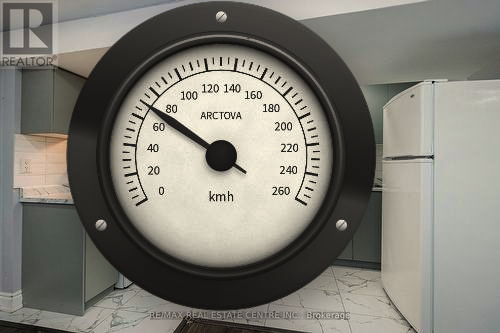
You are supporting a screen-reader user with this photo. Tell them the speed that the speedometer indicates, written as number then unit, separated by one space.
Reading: 70 km/h
